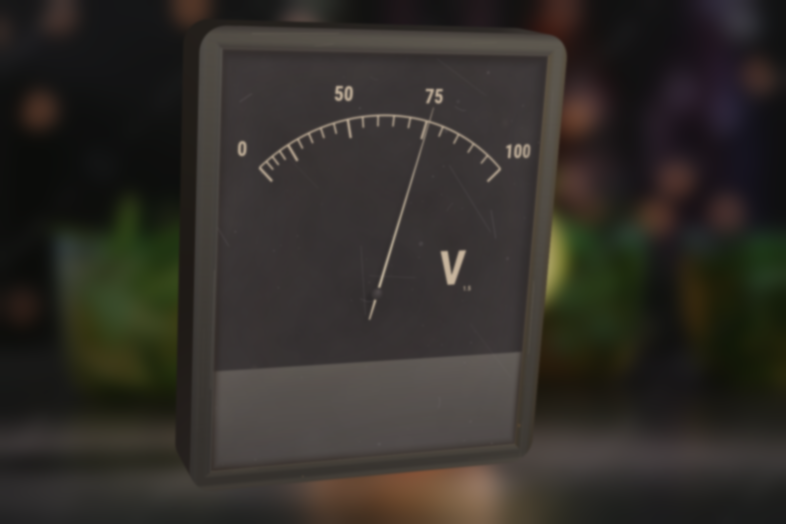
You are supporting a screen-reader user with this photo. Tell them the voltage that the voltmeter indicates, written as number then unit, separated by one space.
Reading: 75 V
